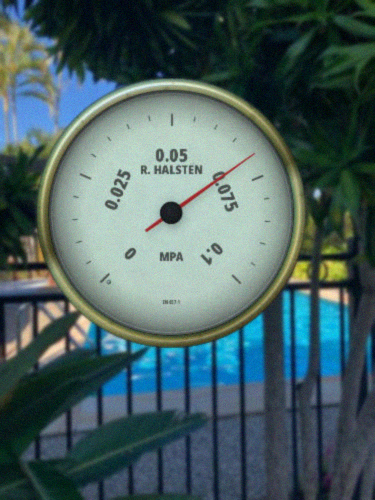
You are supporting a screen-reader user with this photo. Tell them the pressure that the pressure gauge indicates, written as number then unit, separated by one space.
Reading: 0.07 MPa
